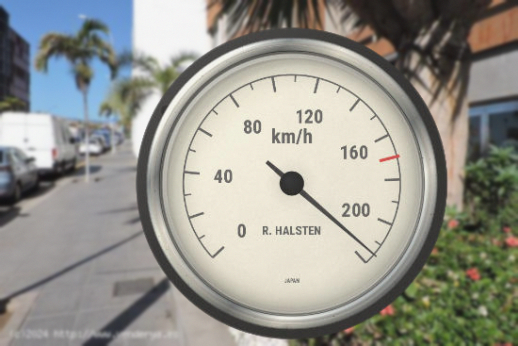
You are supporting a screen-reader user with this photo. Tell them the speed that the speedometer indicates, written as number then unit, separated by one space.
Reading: 215 km/h
